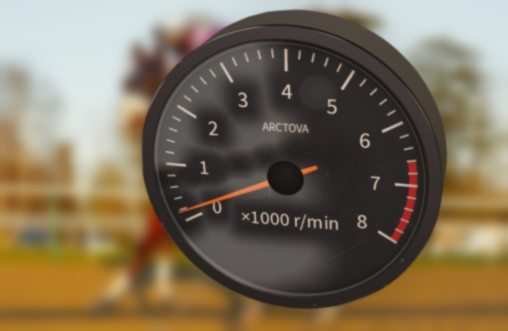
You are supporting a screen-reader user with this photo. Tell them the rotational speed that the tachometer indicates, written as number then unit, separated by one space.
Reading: 200 rpm
